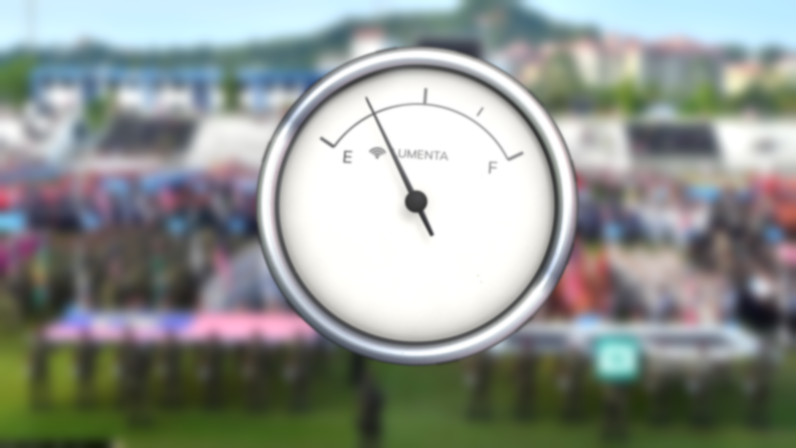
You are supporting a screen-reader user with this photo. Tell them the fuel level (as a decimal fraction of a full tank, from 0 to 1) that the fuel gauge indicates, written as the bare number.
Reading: 0.25
